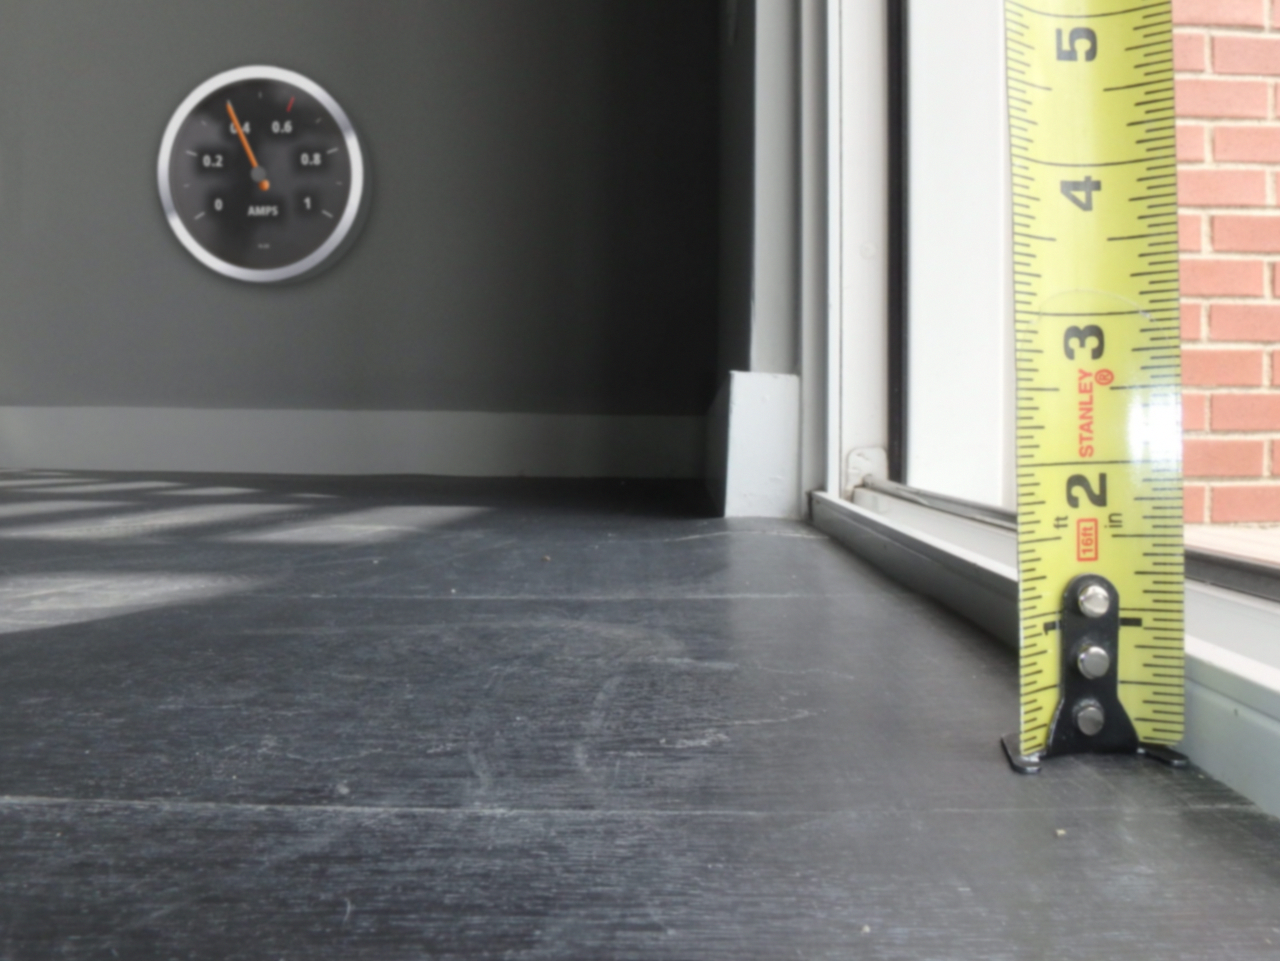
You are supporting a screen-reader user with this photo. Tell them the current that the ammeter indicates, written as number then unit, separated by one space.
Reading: 0.4 A
